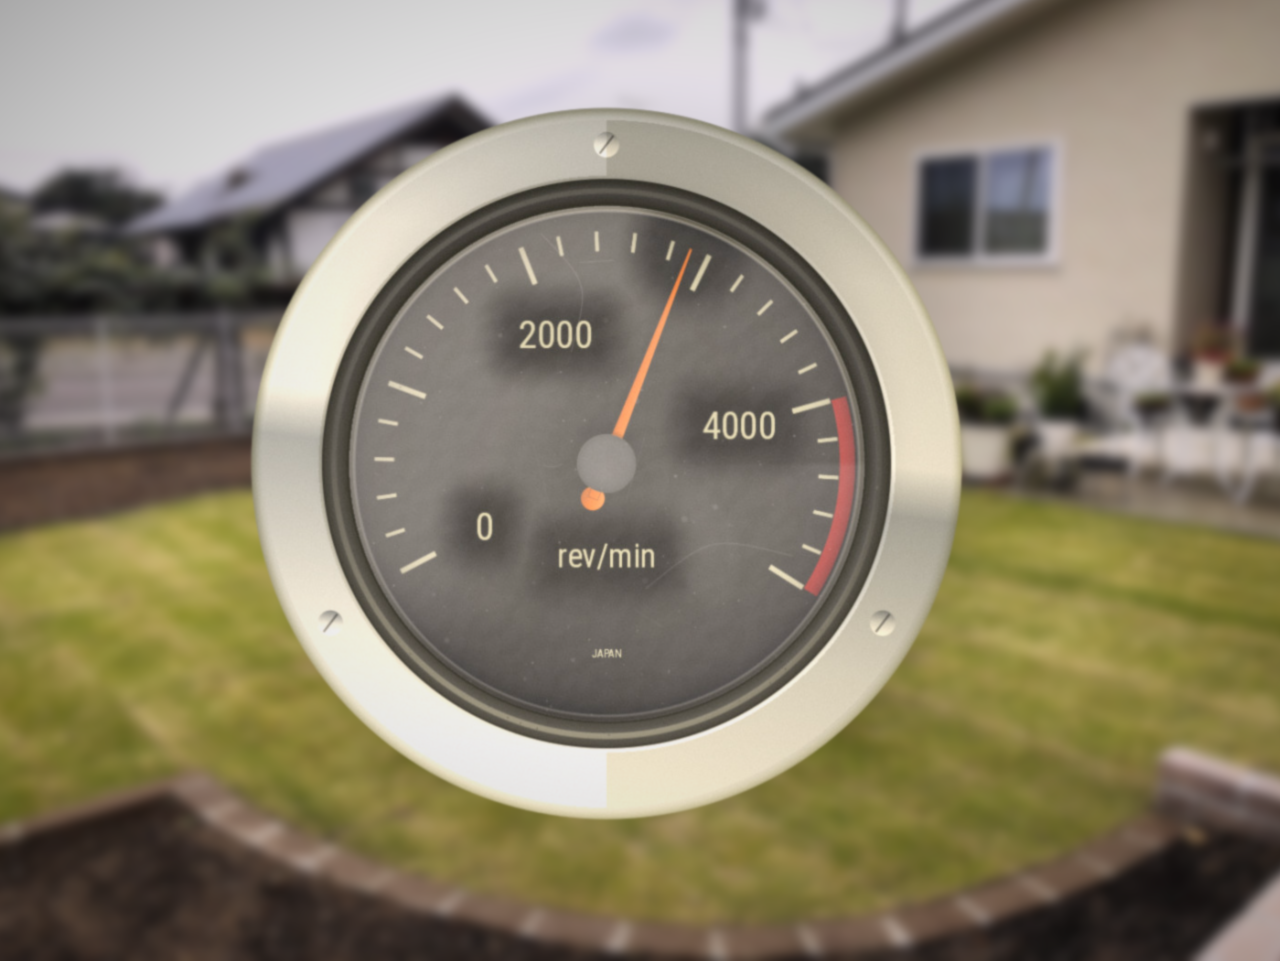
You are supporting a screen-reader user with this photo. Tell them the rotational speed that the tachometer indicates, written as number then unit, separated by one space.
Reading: 2900 rpm
